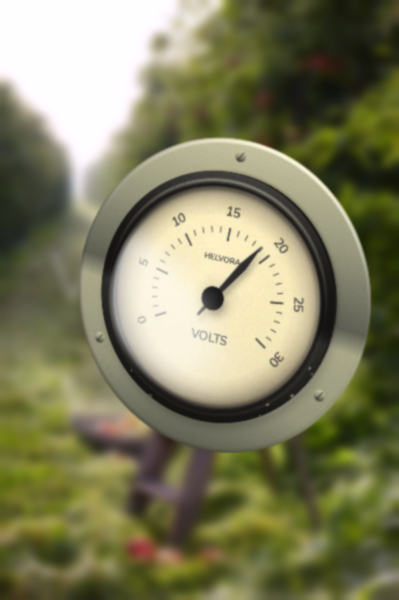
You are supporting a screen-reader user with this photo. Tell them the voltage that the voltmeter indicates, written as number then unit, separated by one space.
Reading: 19 V
